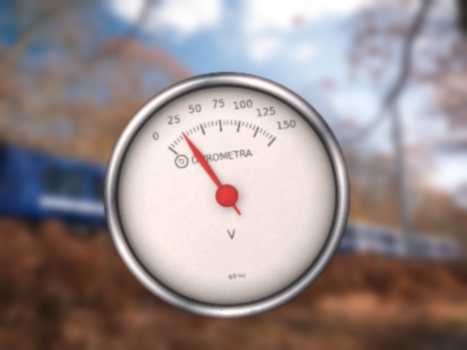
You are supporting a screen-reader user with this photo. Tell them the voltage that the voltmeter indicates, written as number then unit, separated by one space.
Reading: 25 V
